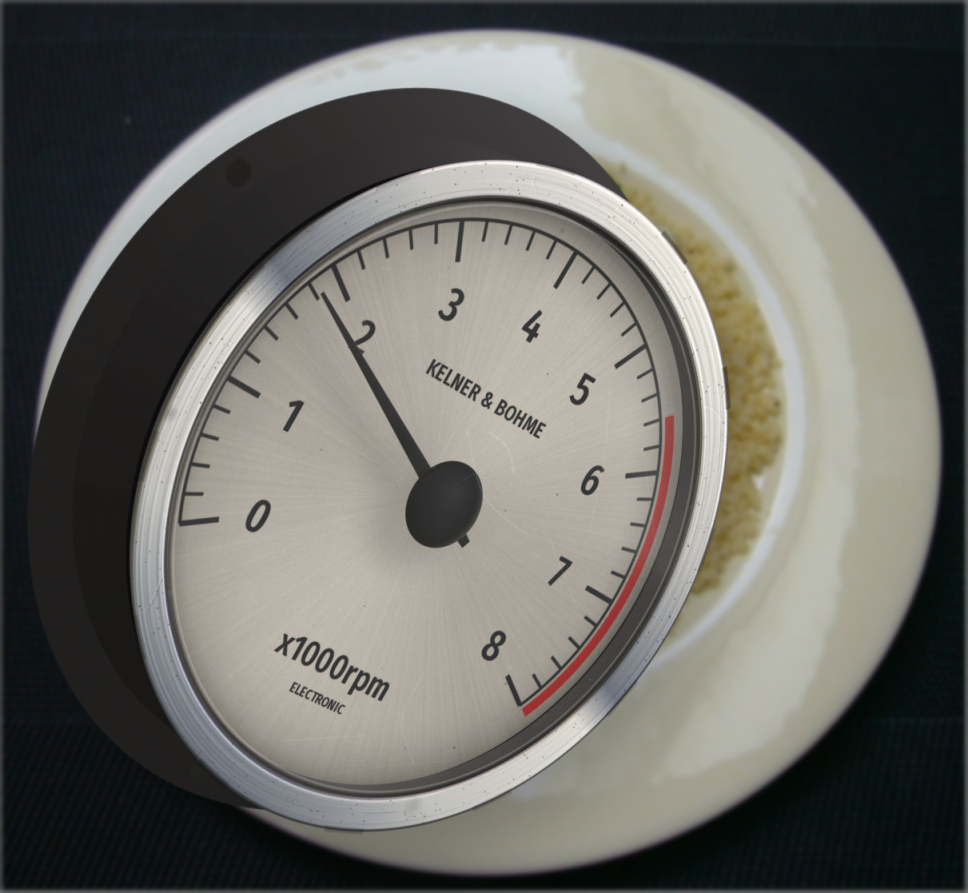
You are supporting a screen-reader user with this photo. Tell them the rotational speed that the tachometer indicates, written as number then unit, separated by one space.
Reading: 1800 rpm
